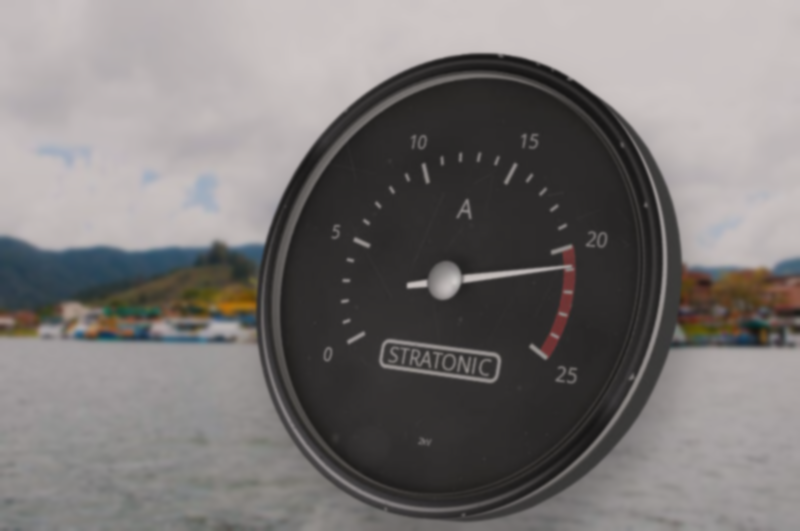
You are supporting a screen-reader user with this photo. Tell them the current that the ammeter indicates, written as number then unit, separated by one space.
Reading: 21 A
